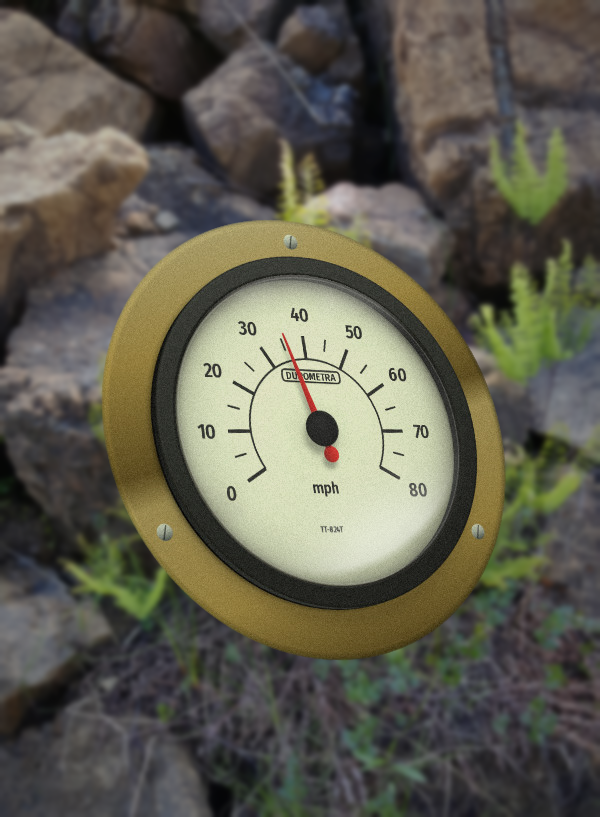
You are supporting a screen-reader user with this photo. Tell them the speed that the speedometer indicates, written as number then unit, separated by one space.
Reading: 35 mph
